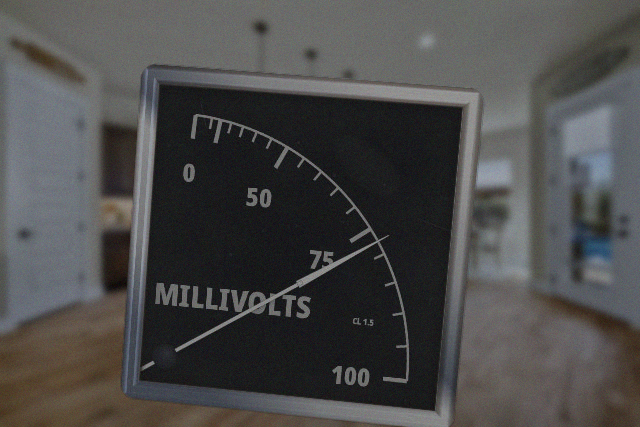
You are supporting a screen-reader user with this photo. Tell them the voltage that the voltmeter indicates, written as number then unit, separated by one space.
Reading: 77.5 mV
